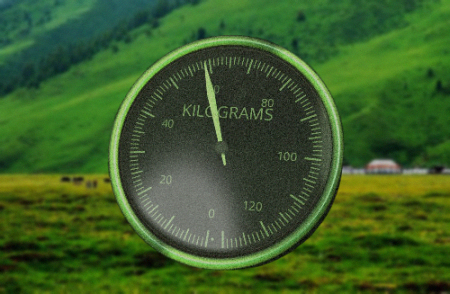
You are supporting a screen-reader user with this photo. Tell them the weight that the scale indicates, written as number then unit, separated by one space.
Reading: 59 kg
